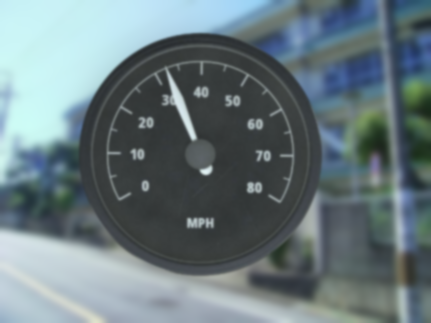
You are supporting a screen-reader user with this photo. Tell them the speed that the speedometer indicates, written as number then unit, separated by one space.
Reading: 32.5 mph
